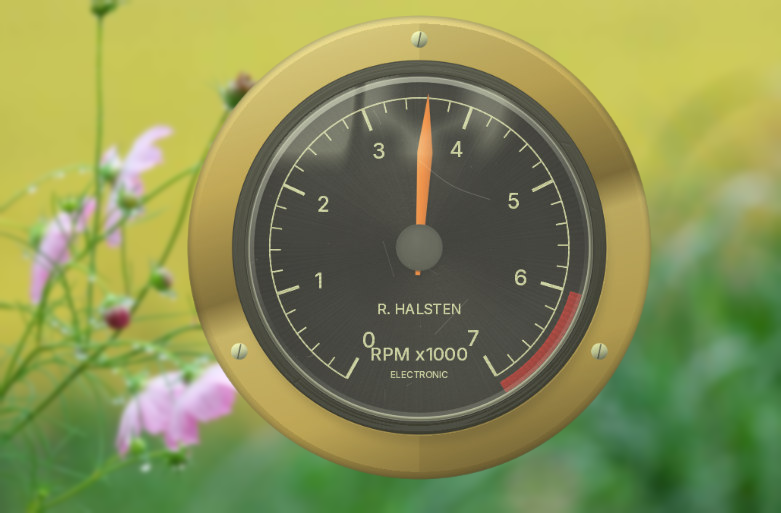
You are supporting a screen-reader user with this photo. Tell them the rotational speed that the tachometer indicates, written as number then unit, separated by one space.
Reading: 3600 rpm
